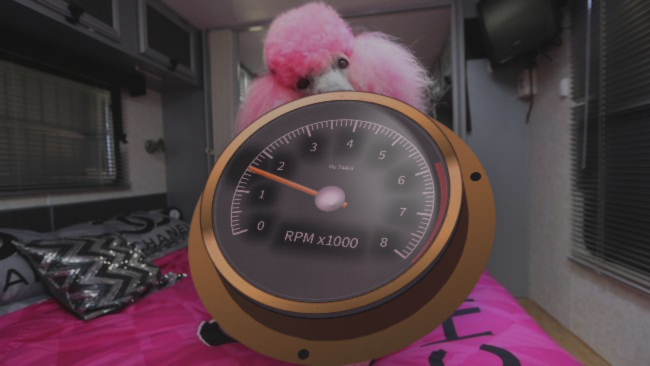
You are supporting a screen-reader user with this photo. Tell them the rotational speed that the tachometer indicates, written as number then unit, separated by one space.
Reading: 1500 rpm
